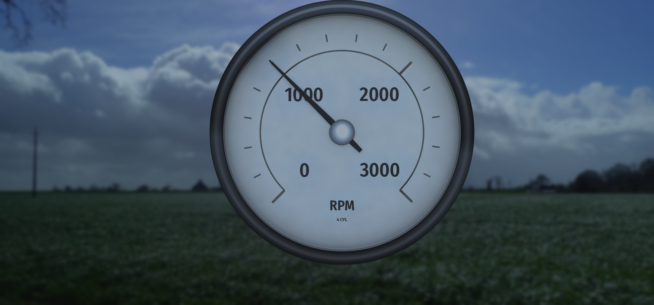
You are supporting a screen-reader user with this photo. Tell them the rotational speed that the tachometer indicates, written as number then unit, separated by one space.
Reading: 1000 rpm
